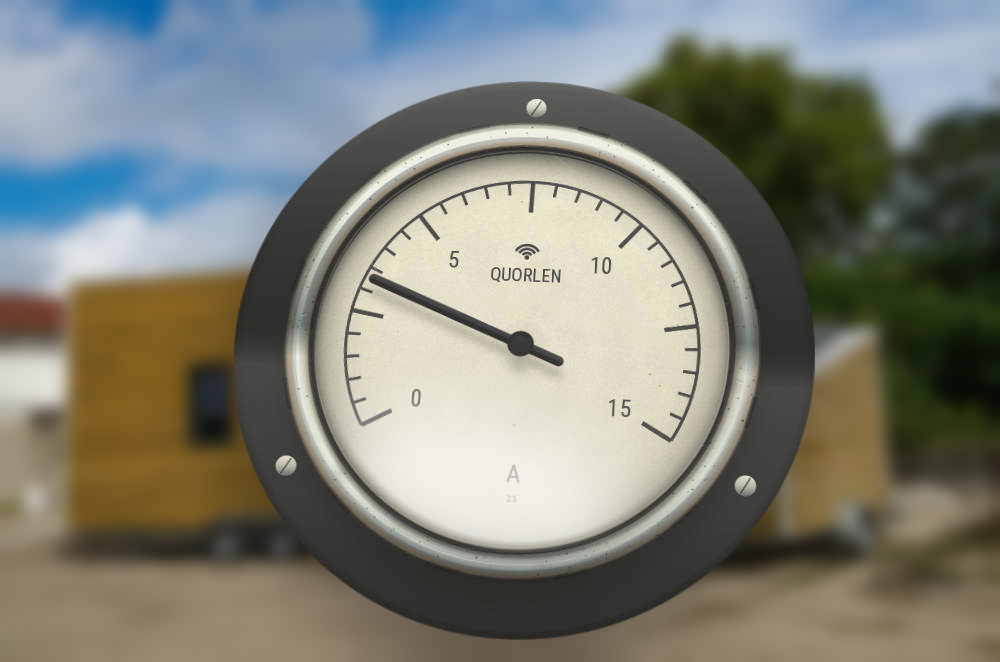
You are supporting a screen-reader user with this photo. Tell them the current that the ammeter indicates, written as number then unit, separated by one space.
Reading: 3.25 A
